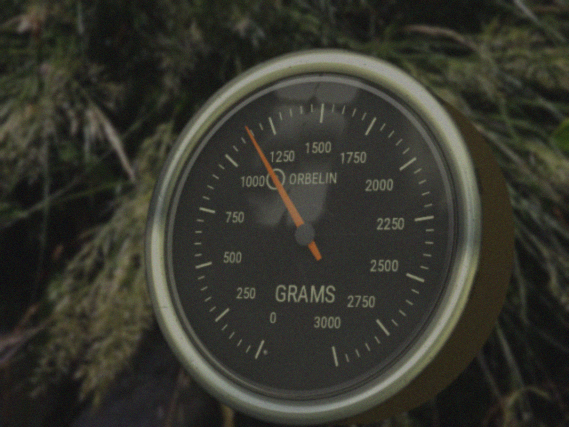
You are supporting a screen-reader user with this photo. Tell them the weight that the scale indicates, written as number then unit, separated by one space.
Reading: 1150 g
